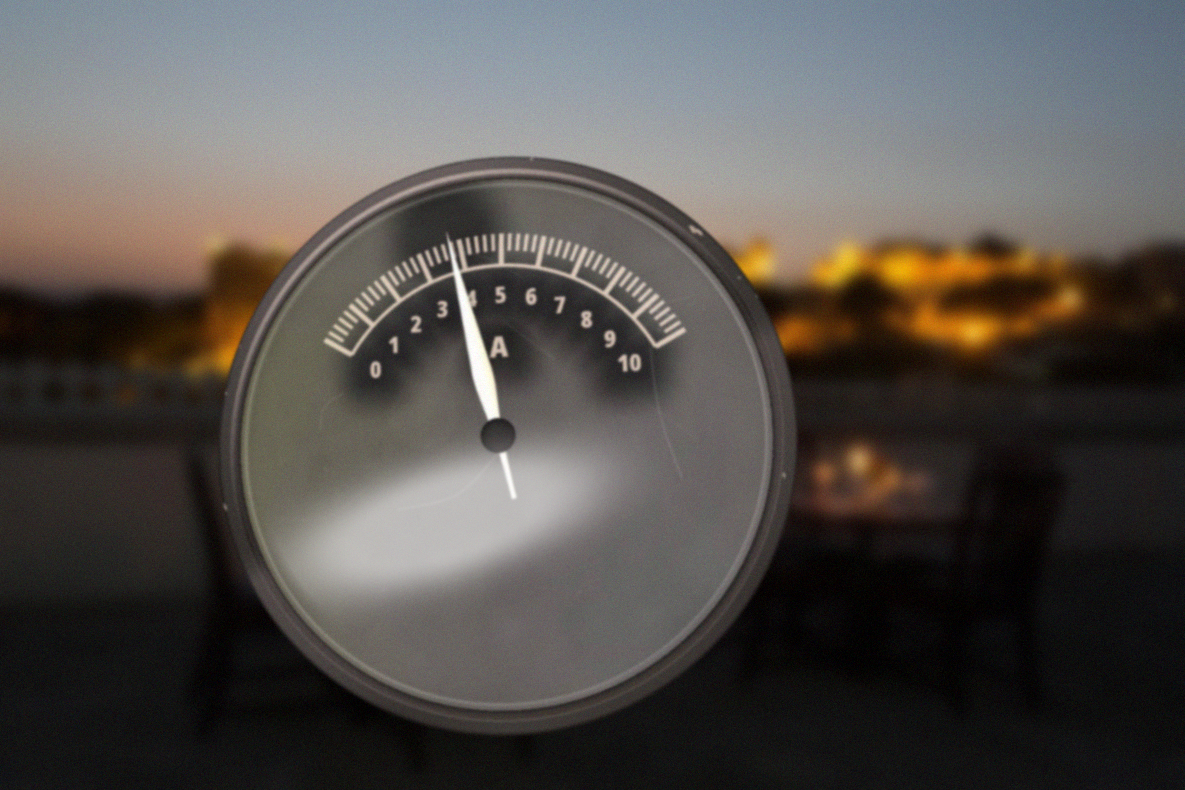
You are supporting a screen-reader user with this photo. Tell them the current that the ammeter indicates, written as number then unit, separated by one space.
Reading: 3.8 A
